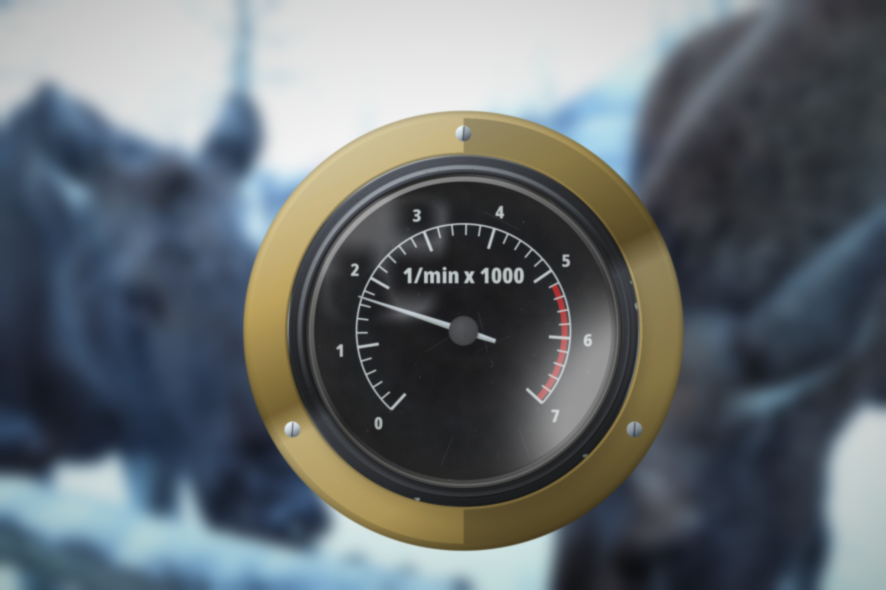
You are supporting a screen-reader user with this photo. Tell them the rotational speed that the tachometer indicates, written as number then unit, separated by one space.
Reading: 1700 rpm
